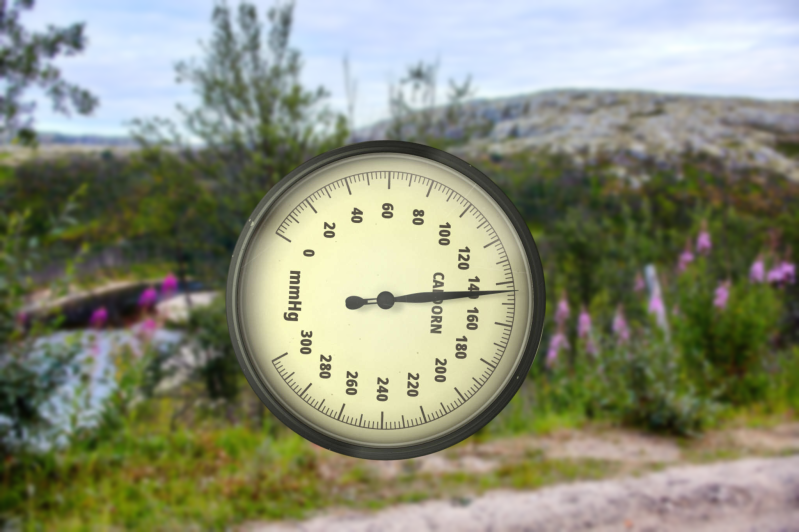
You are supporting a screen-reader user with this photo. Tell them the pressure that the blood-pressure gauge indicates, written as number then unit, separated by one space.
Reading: 144 mmHg
